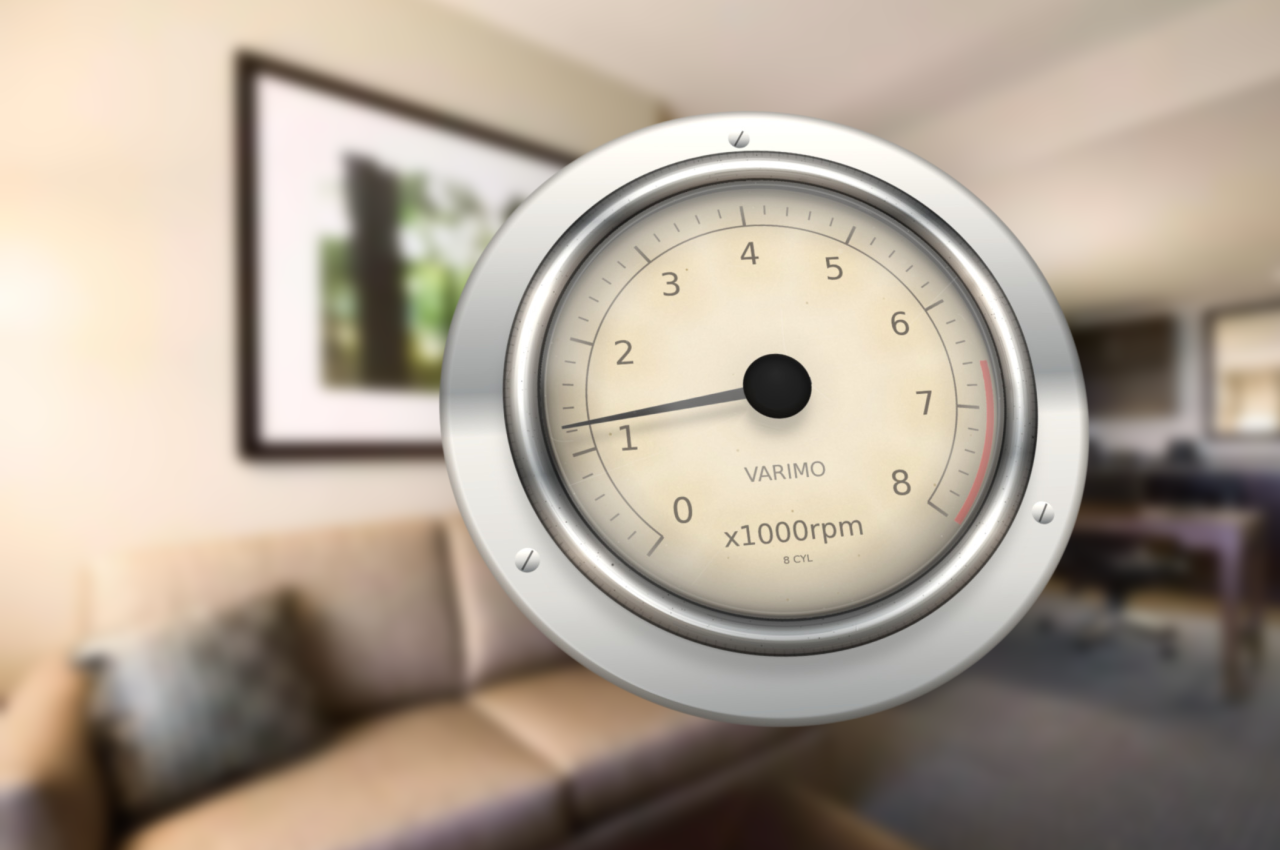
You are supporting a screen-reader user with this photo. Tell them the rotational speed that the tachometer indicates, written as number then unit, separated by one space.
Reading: 1200 rpm
